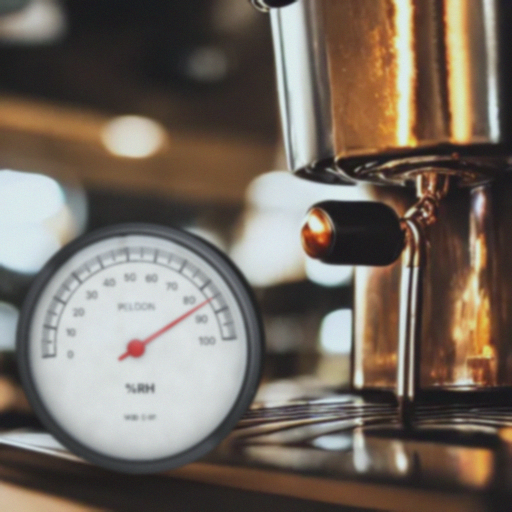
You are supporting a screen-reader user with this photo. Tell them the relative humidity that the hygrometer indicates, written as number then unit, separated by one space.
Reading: 85 %
